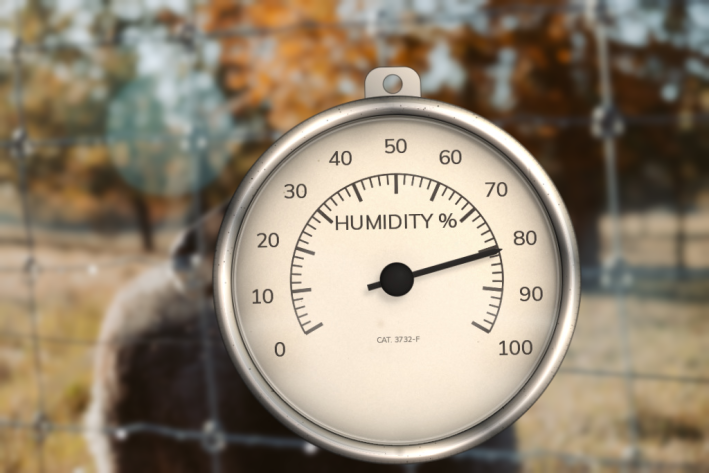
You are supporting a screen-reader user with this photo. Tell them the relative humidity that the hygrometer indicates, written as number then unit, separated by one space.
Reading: 81 %
